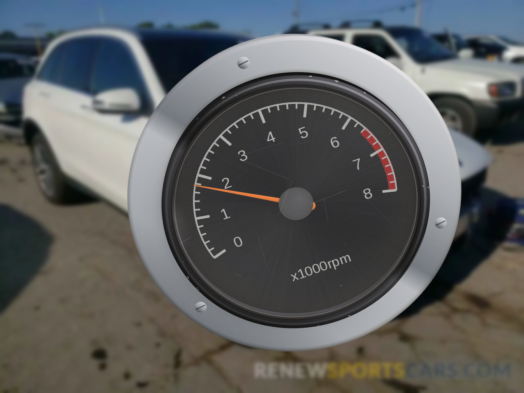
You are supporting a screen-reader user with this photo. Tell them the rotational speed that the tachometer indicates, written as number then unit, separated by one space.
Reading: 1800 rpm
